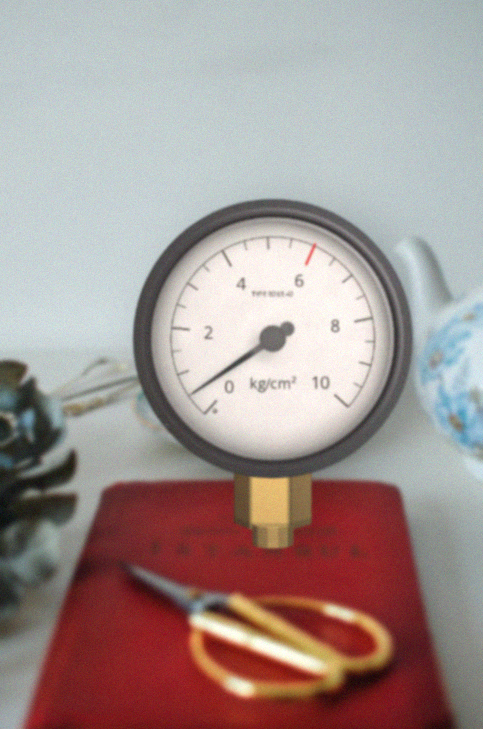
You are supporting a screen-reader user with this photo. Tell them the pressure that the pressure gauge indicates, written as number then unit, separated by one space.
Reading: 0.5 kg/cm²
